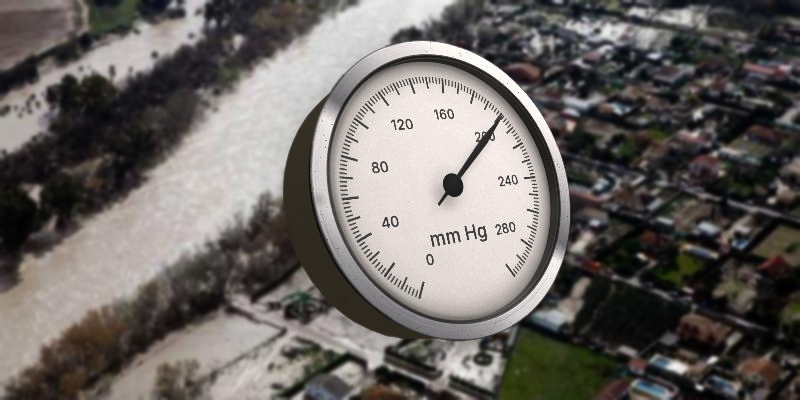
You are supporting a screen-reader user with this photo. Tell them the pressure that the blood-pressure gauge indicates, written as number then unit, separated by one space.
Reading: 200 mmHg
